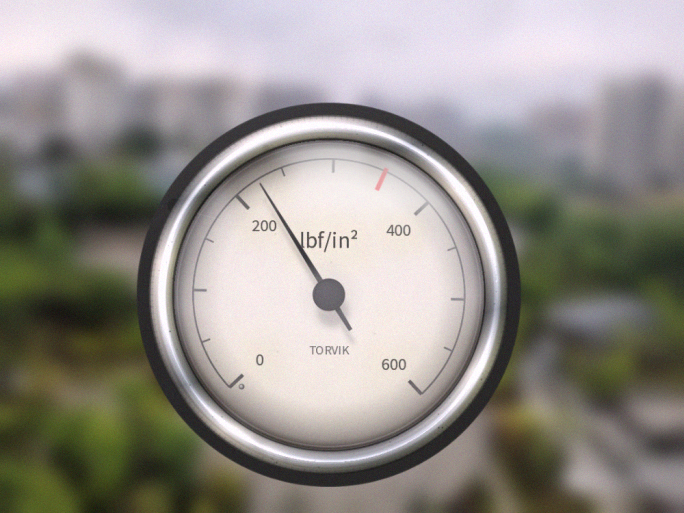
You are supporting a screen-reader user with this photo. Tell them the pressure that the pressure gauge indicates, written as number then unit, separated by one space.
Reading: 225 psi
